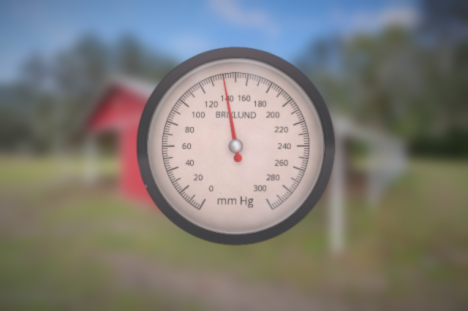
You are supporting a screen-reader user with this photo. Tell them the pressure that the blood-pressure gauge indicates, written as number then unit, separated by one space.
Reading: 140 mmHg
